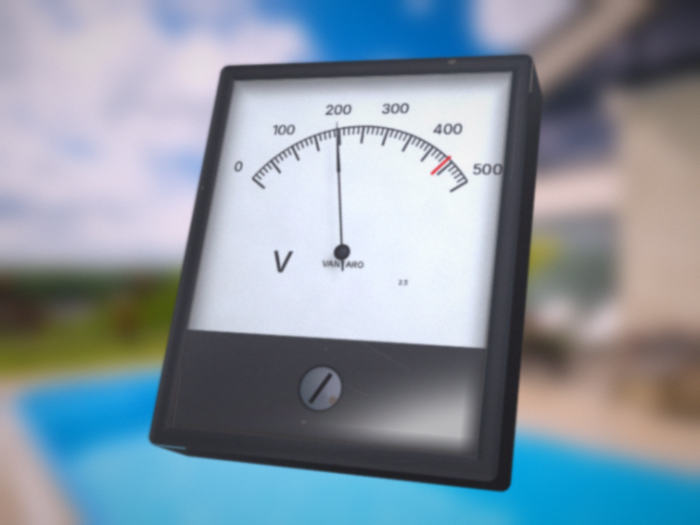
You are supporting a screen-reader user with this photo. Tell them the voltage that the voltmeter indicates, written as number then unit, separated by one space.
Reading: 200 V
